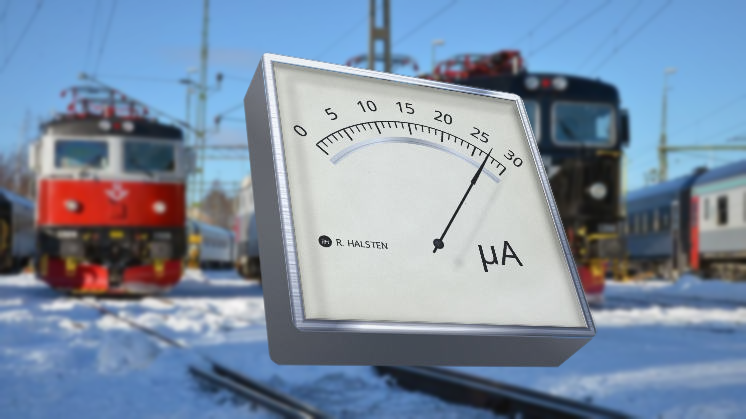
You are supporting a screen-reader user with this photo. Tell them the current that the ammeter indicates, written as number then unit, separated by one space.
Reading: 27 µA
